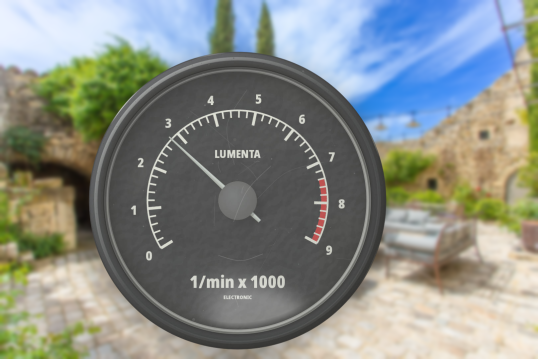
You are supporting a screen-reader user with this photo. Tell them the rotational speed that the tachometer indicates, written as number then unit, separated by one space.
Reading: 2800 rpm
